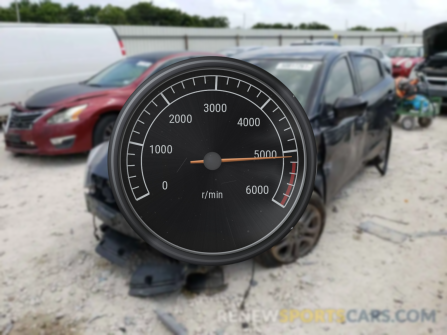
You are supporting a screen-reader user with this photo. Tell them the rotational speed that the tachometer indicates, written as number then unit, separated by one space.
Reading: 5100 rpm
